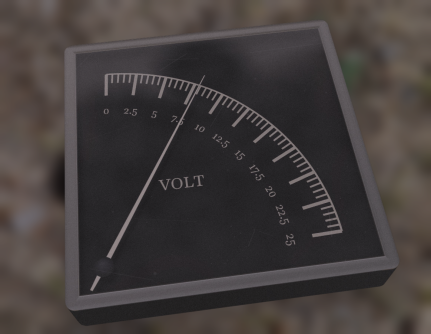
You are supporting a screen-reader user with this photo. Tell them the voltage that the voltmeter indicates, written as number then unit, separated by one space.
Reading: 8 V
